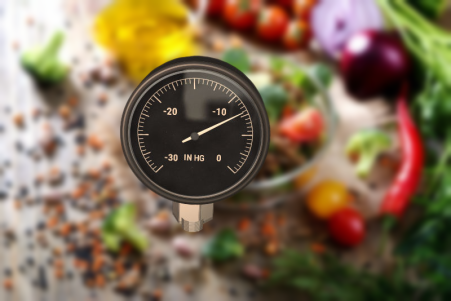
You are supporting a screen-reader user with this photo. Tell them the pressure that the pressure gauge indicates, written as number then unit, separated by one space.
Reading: -8 inHg
